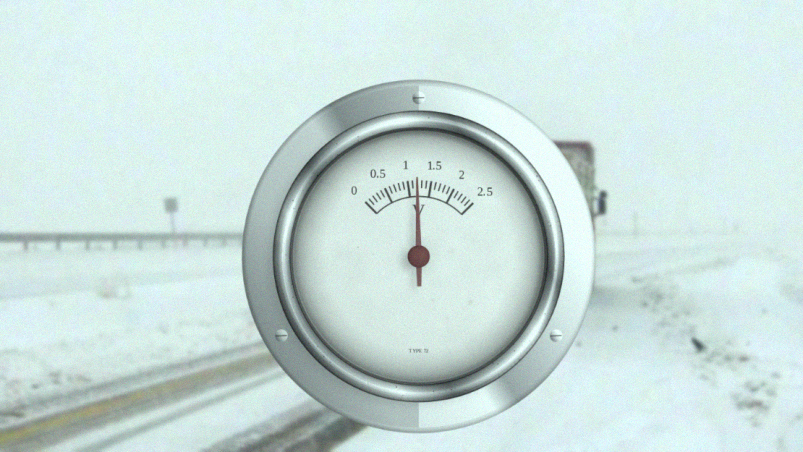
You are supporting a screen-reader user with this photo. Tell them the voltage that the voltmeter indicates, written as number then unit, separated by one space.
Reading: 1.2 V
